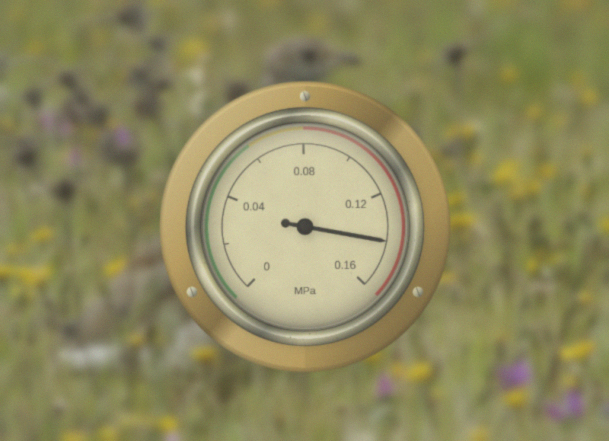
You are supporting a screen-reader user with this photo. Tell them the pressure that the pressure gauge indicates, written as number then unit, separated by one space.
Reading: 0.14 MPa
